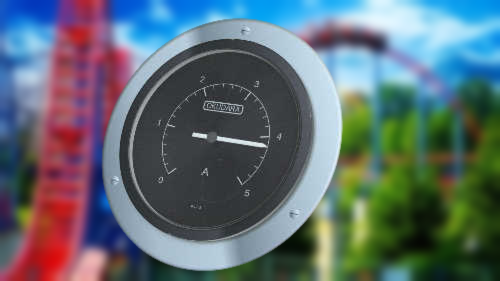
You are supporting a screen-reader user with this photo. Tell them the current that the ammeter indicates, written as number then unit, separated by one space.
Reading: 4.2 A
